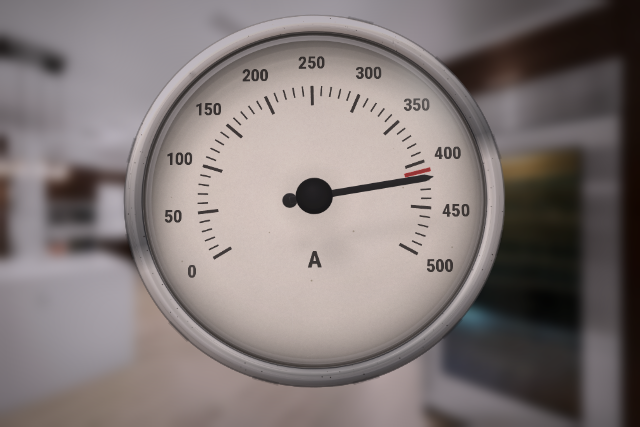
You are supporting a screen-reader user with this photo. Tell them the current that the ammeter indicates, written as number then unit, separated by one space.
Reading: 420 A
